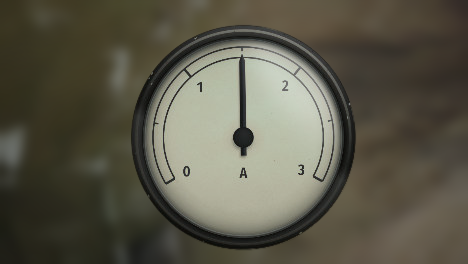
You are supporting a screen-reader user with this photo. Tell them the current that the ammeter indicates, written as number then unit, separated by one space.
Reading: 1.5 A
